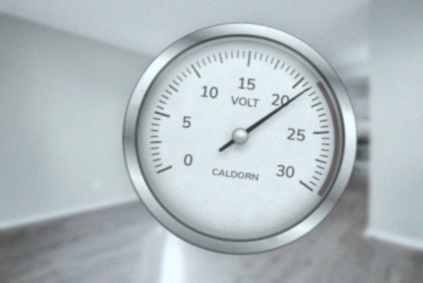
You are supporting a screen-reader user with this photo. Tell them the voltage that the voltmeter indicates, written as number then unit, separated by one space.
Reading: 21 V
